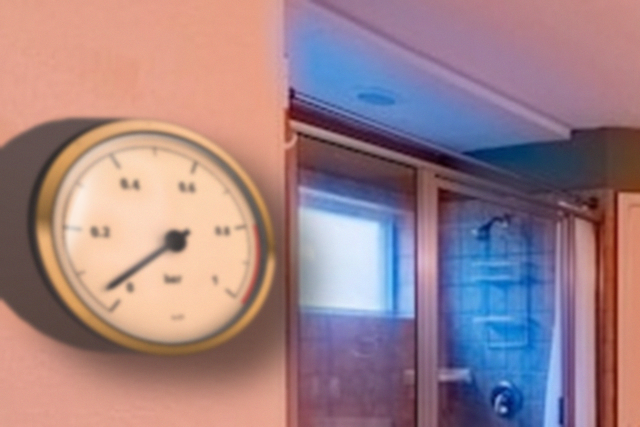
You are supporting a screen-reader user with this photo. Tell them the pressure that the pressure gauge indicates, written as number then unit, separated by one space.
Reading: 0.05 bar
